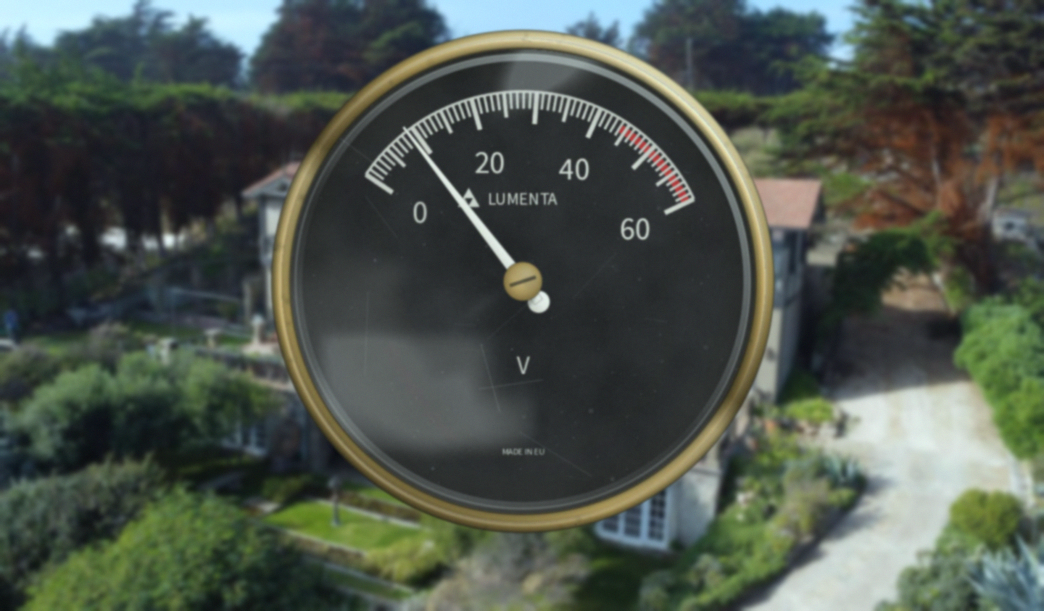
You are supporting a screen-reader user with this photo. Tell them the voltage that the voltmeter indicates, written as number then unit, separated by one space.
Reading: 9 V
